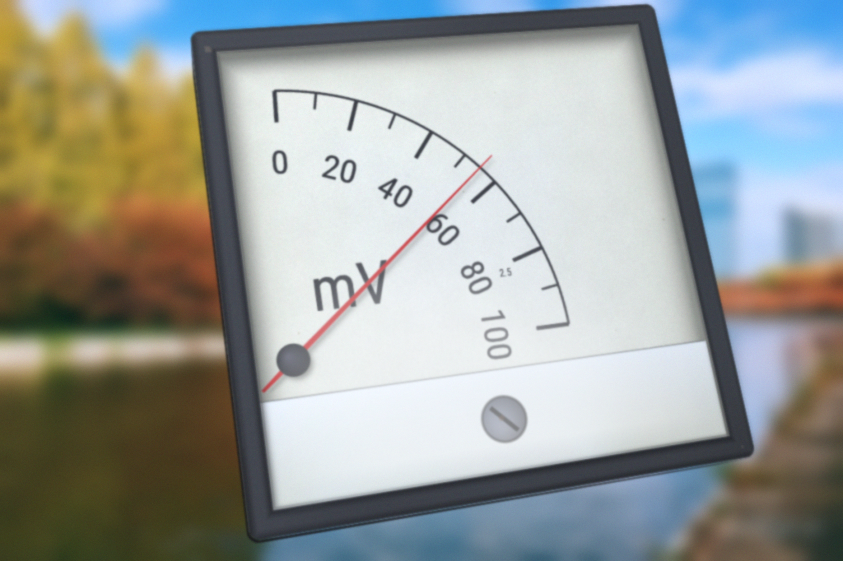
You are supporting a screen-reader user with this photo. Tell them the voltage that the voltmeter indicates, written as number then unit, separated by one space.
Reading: 55 mV
